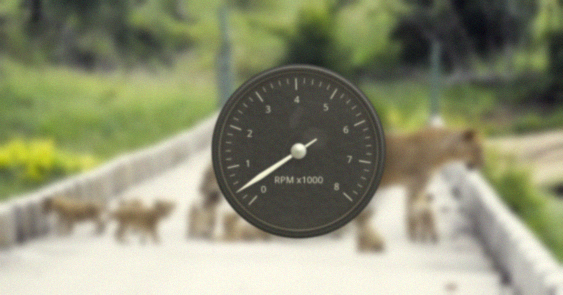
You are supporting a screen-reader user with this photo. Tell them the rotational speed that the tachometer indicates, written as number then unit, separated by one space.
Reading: 400 rpm
